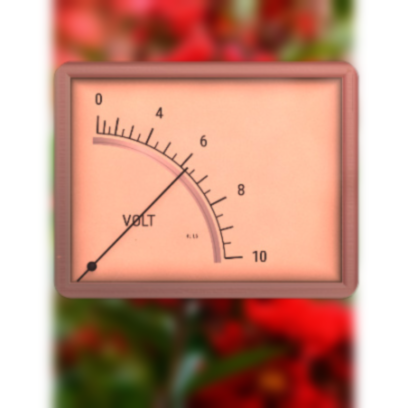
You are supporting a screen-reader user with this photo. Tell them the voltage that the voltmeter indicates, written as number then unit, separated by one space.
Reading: 6.25 V
